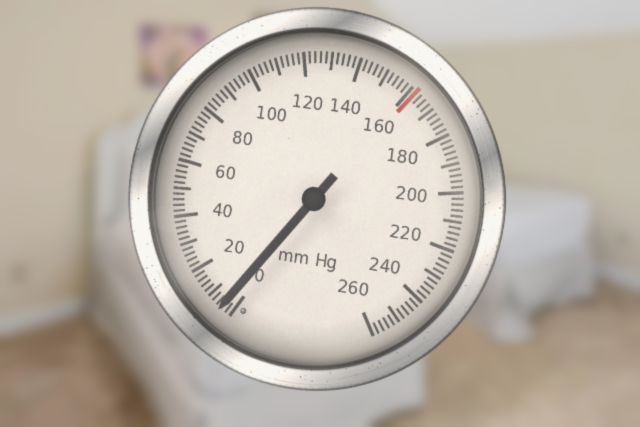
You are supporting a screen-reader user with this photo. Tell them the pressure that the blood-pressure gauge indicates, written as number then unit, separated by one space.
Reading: 4 mmHg
